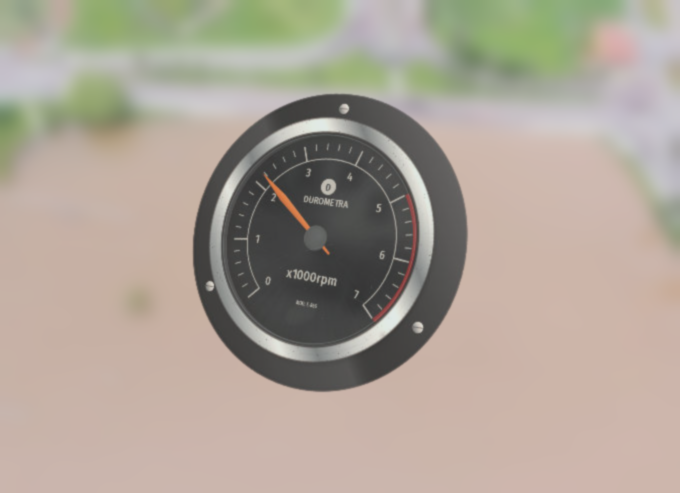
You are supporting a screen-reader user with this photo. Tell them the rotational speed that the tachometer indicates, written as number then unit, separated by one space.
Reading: 2200 rpm
